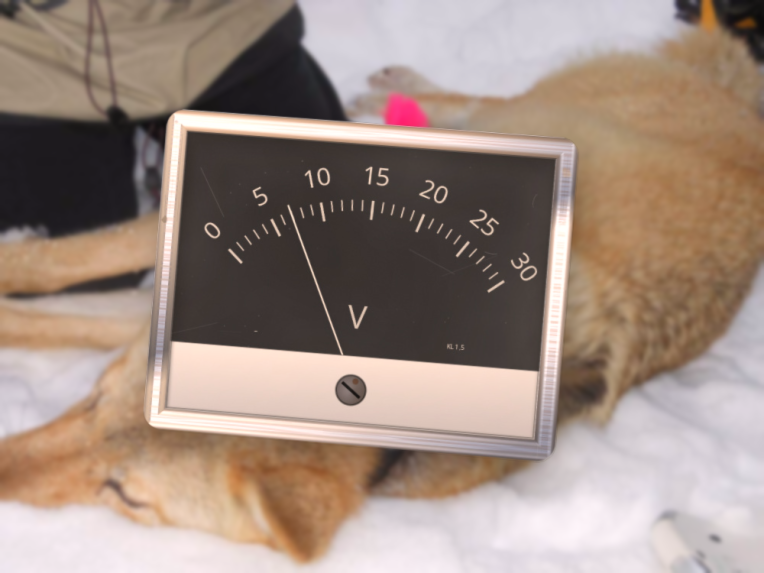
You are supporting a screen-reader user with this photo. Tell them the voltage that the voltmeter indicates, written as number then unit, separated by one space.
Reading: 7 V
